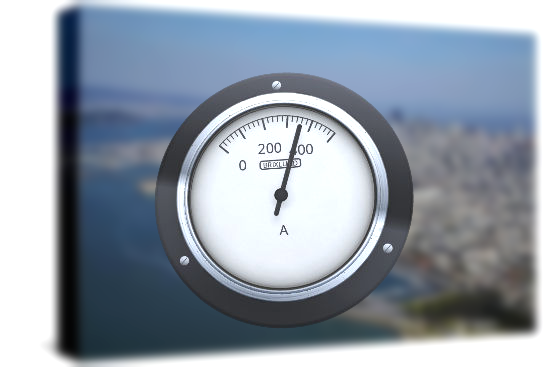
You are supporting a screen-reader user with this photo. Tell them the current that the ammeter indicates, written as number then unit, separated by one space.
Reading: 360 A
